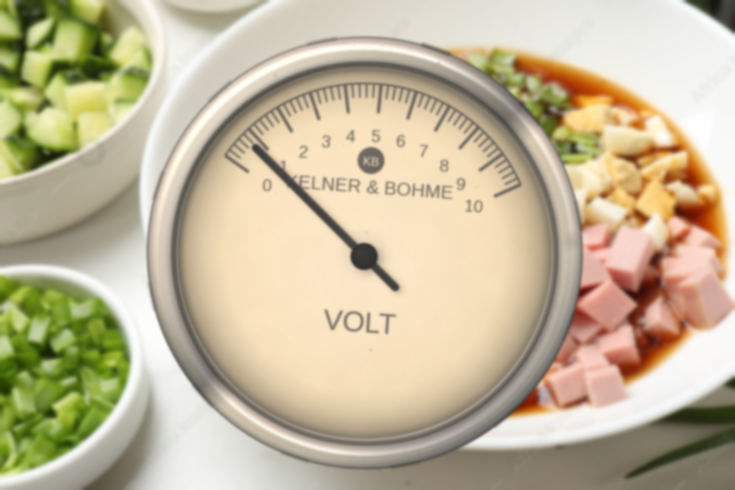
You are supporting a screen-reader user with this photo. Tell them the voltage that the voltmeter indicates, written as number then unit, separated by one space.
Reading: 0.8 V
